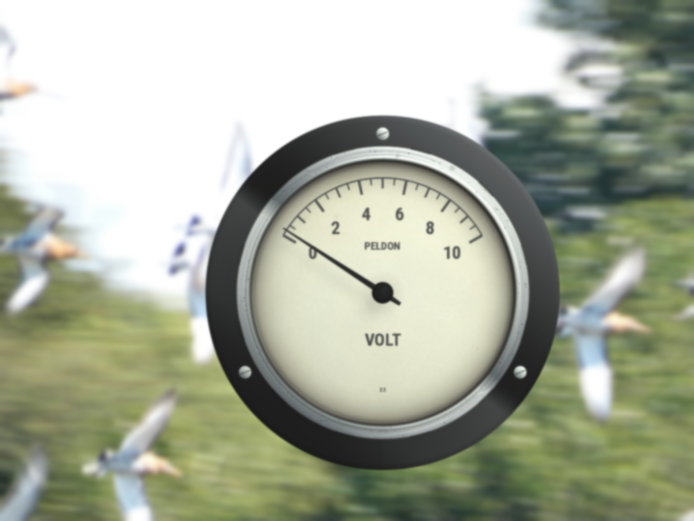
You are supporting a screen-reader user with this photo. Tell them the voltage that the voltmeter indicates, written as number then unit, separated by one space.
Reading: 0.25 V
